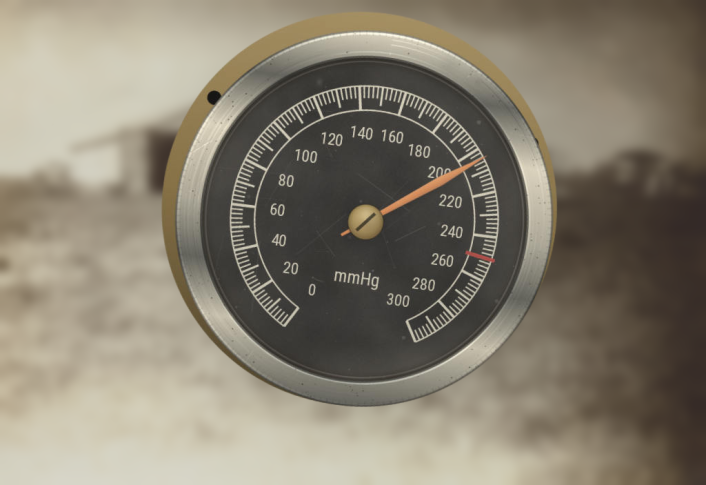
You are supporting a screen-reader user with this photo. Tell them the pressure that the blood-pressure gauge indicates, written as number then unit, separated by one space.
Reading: 204 mmHg
